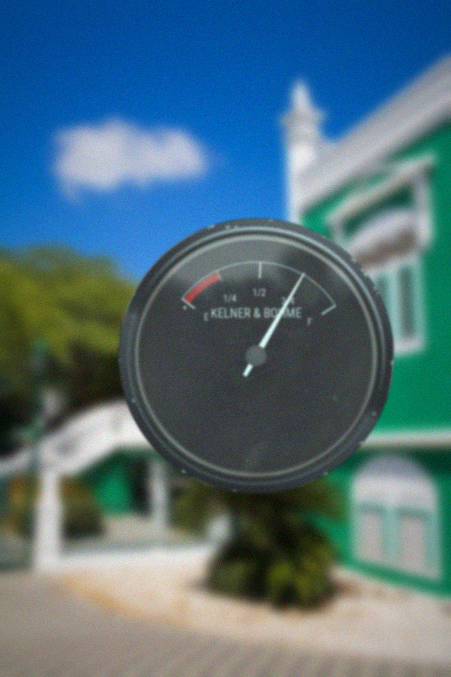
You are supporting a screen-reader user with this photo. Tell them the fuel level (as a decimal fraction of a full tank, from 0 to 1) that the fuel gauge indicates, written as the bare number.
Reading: 0.75
